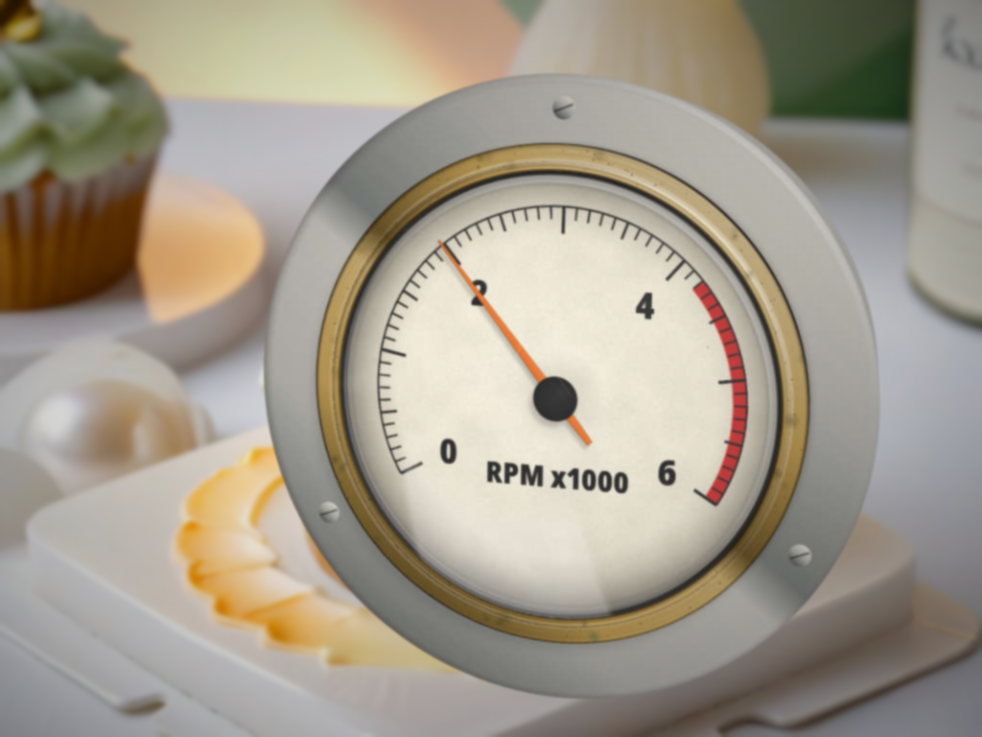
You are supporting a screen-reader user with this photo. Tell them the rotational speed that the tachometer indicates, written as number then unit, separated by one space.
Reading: 2000 rpm
